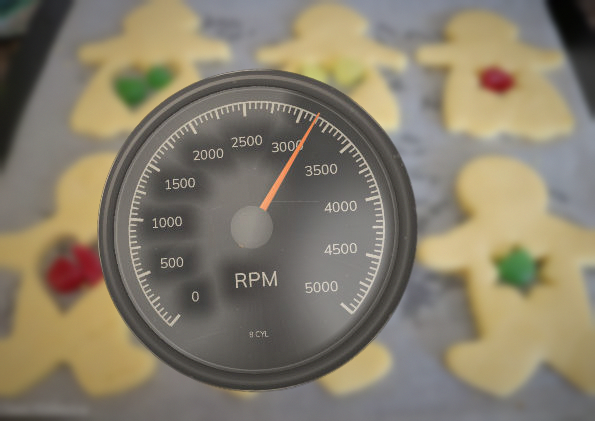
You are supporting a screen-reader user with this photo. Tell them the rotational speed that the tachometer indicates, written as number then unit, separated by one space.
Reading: 3150 rpm
